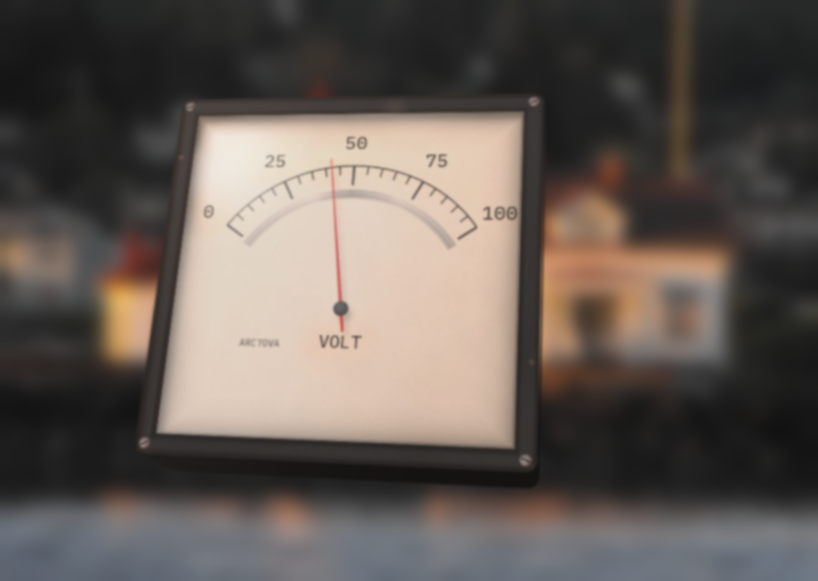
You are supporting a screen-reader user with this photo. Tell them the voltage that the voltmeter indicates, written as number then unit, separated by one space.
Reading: 42.5 V
